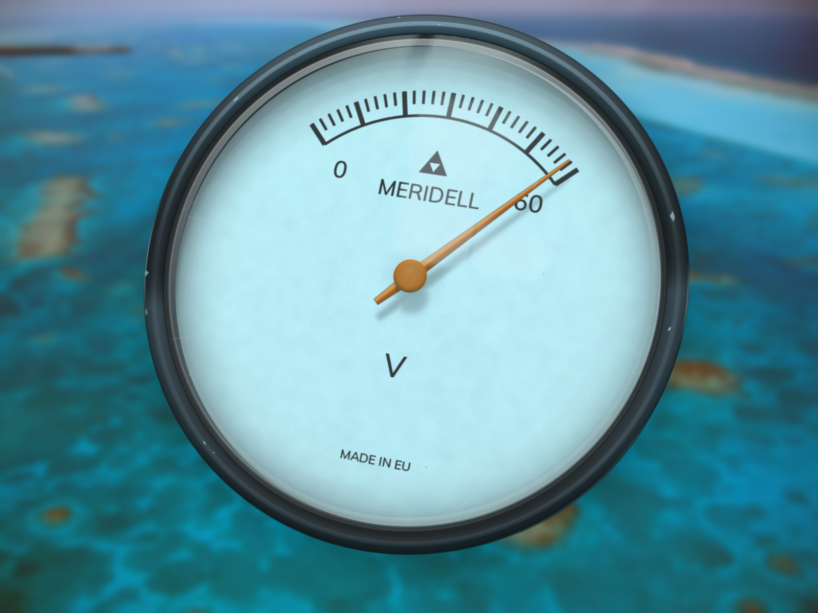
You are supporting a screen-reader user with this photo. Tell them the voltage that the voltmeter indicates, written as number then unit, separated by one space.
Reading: 58 V
